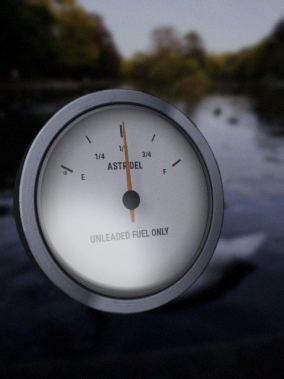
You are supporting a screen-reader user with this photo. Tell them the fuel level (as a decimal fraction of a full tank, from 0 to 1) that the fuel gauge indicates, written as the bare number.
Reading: 0.5
